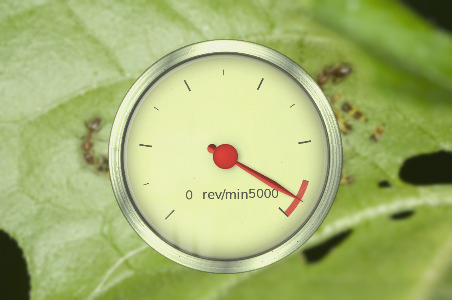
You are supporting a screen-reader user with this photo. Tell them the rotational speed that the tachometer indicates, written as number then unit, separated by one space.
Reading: 4750 rpm
